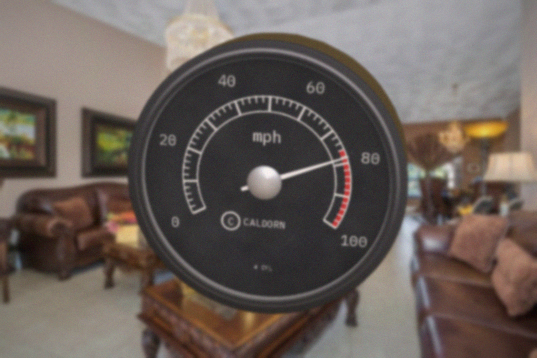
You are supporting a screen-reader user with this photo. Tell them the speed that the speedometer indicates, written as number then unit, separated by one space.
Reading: 78 mph
